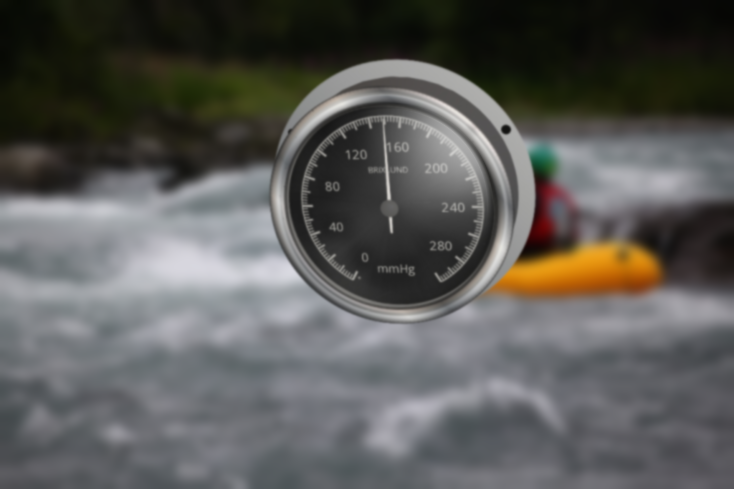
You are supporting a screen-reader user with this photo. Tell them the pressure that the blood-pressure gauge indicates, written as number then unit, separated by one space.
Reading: 150 mmHg
